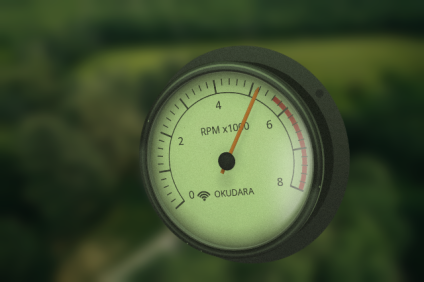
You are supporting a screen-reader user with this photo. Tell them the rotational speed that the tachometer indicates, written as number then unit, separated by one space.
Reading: 5200 rpm
